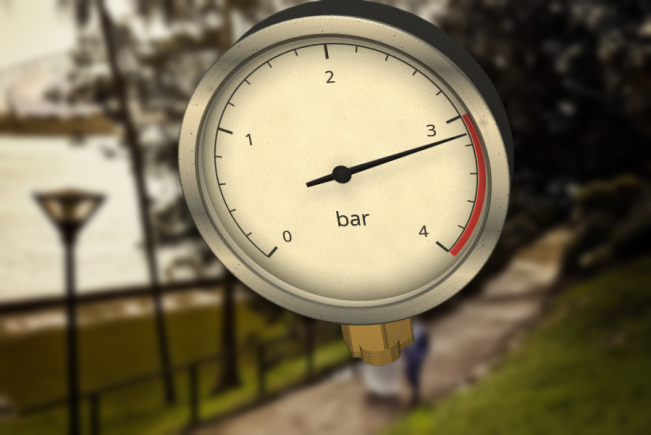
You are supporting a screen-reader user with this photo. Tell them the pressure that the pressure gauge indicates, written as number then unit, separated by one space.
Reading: 3.1 bar
